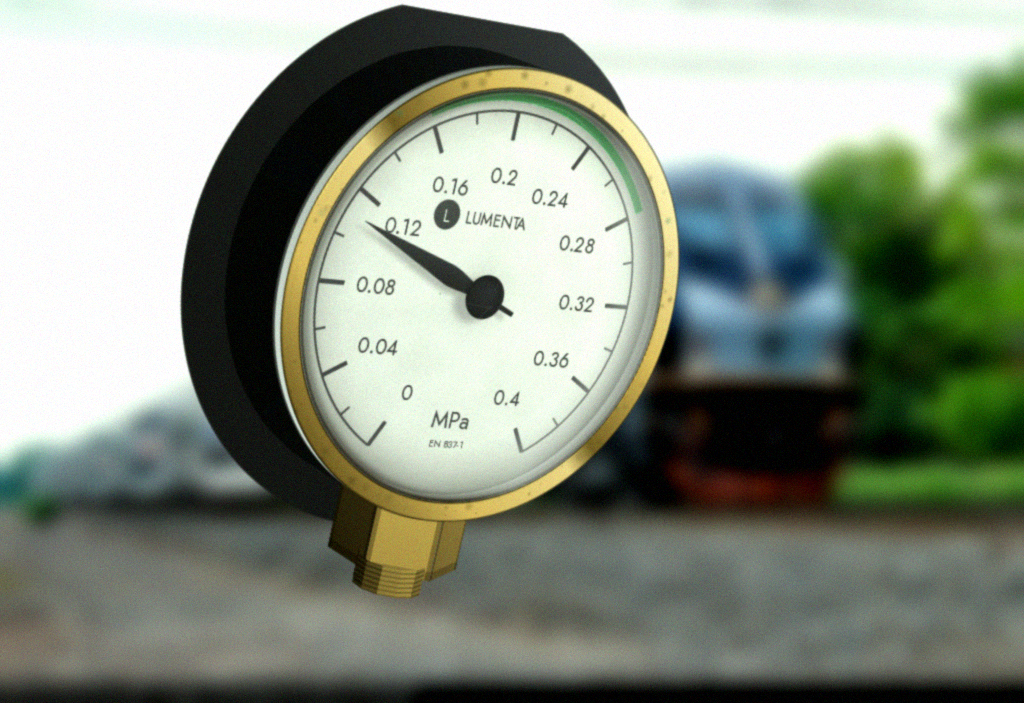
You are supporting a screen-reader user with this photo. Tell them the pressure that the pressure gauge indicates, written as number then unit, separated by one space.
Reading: 0.11 MPa
